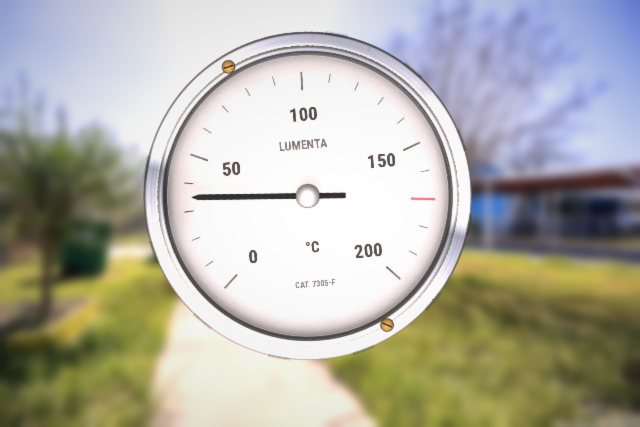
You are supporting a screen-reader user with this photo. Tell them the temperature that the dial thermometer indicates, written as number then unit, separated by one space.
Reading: 35 °C
